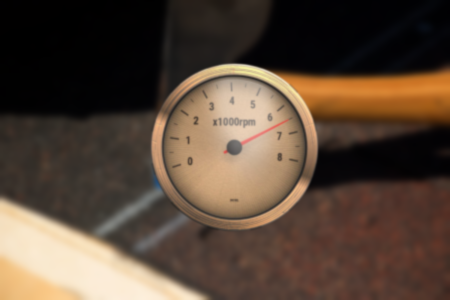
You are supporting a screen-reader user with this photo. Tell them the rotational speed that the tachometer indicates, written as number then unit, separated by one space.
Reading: 6500 rpm
